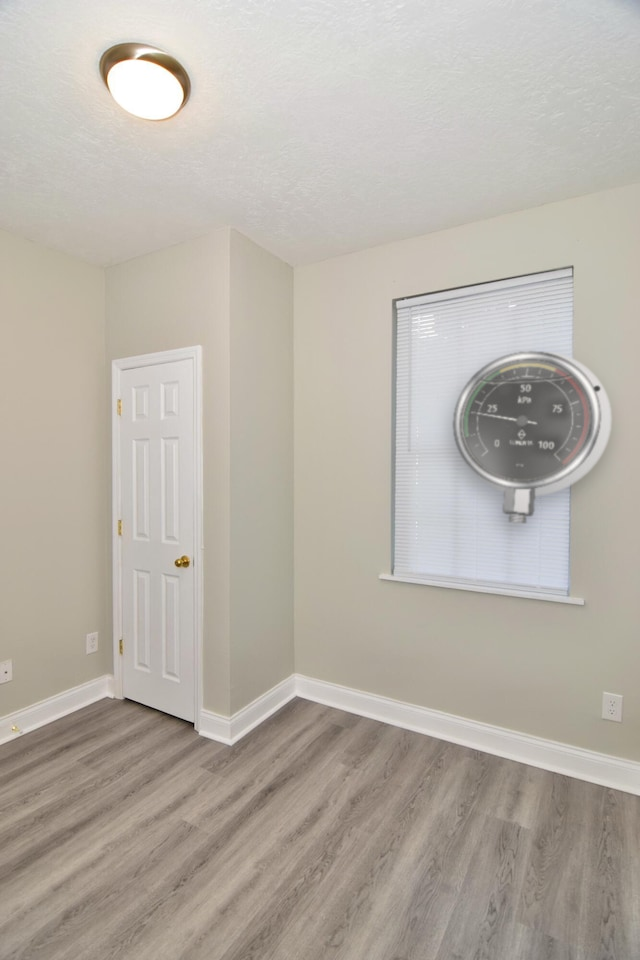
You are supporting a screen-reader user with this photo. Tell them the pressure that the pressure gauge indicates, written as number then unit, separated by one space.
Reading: 20 kPa
